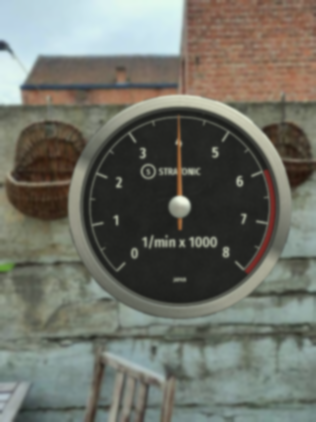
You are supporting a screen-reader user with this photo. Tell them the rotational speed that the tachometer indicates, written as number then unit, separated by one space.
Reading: 4000 rpm
